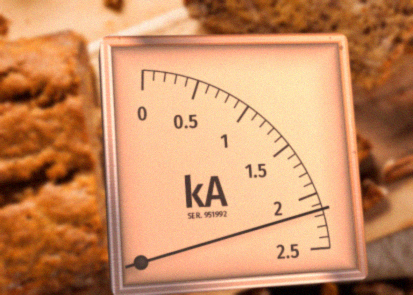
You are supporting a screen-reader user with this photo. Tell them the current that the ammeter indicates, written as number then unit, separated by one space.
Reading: 2.15 kA
